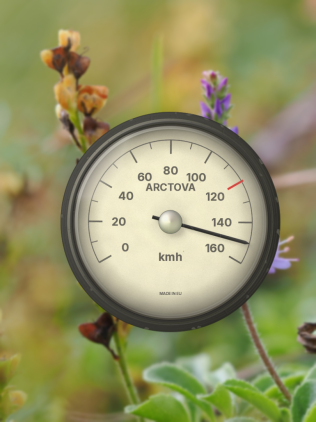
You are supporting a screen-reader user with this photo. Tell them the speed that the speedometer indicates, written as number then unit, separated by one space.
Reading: 150 km/h
